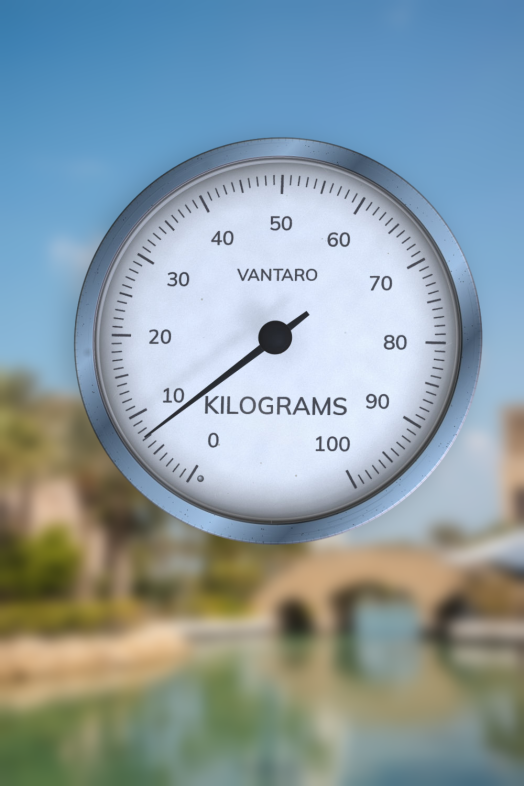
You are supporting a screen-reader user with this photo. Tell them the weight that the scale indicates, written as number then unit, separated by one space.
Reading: 7 kg
